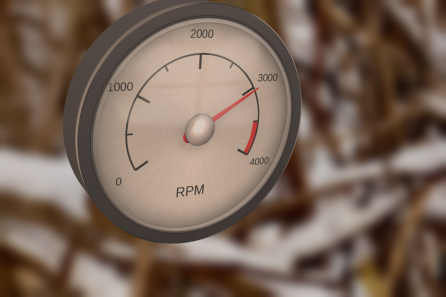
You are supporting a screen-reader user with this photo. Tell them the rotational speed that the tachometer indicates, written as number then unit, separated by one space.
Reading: 3000 rpm
